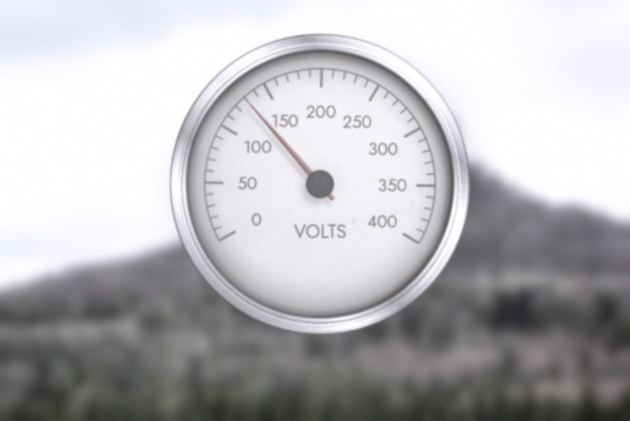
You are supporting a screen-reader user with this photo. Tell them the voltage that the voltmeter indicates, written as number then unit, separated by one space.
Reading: 130 V
